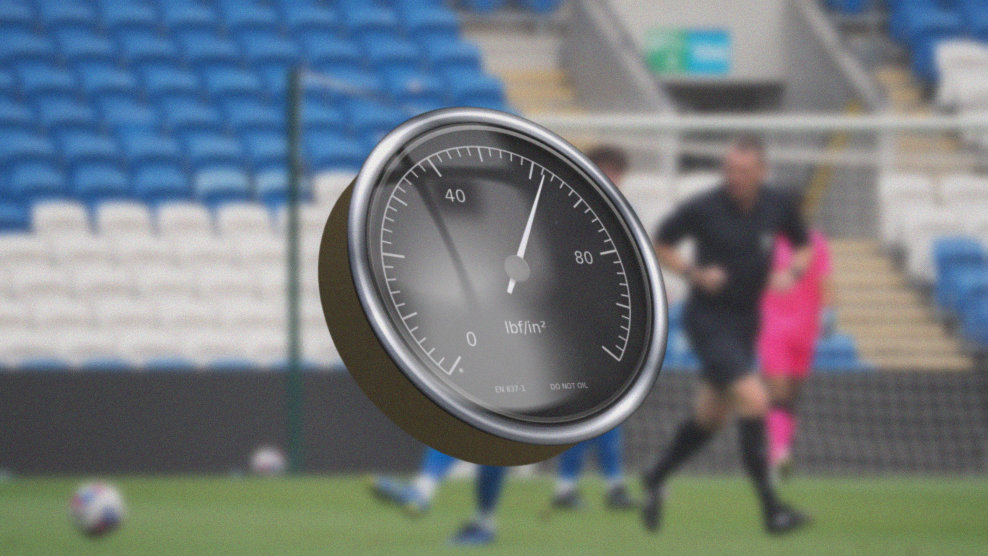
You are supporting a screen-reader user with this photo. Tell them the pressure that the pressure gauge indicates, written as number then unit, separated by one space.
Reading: 62 psi
